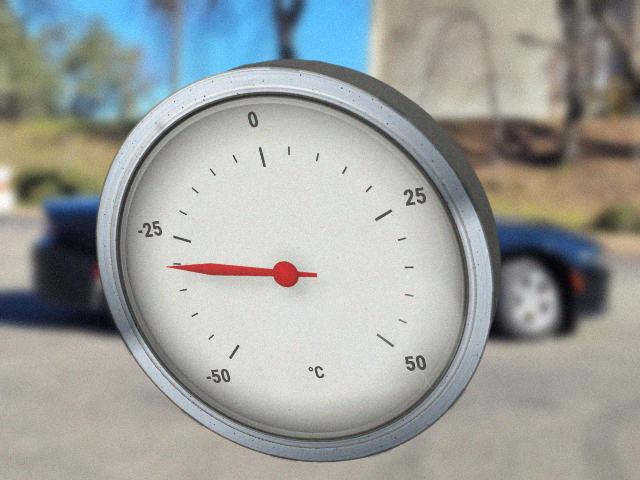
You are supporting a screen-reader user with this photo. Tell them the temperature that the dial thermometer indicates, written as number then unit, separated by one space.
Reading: -30 °C
